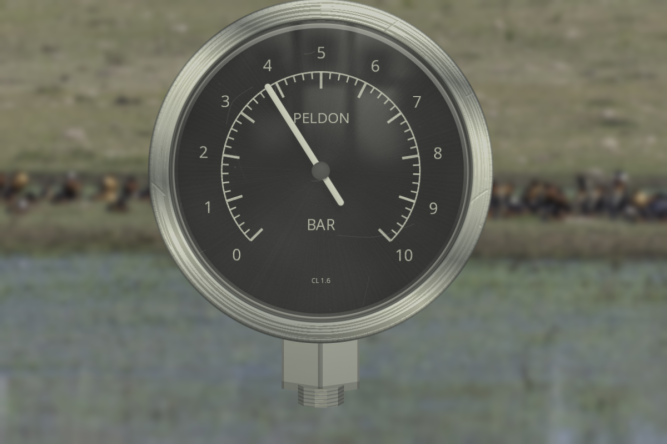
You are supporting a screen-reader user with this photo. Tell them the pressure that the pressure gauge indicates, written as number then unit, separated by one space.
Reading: 3.8 bar
